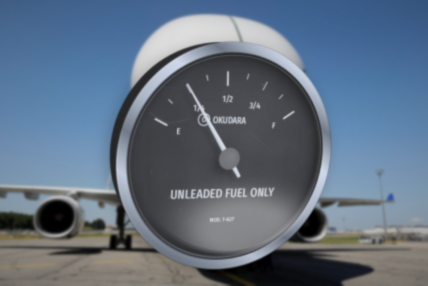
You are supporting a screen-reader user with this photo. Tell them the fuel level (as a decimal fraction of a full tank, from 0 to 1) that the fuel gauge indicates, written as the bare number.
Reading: 0.25
